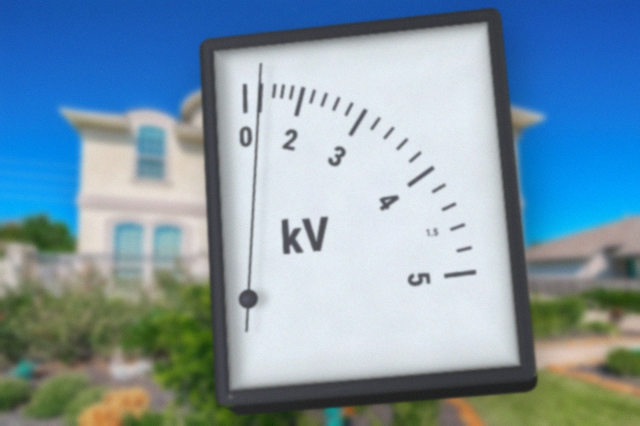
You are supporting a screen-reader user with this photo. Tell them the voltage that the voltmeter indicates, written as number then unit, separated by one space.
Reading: 1 kV
